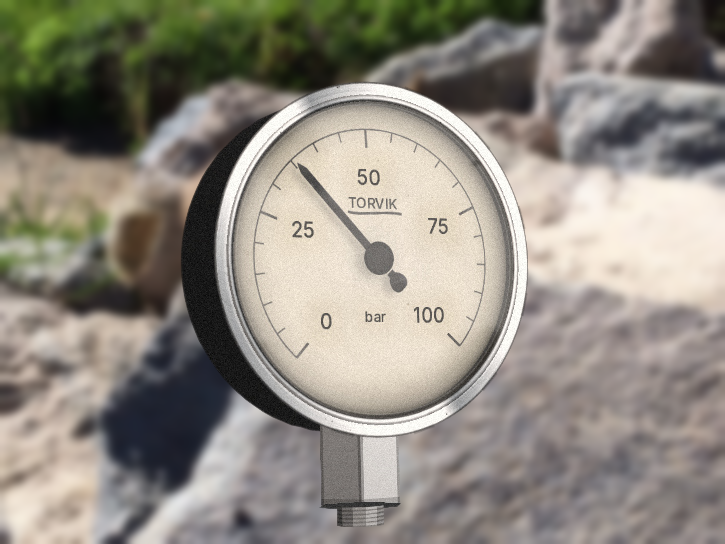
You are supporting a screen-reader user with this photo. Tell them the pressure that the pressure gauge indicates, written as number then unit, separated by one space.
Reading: 35 bar
